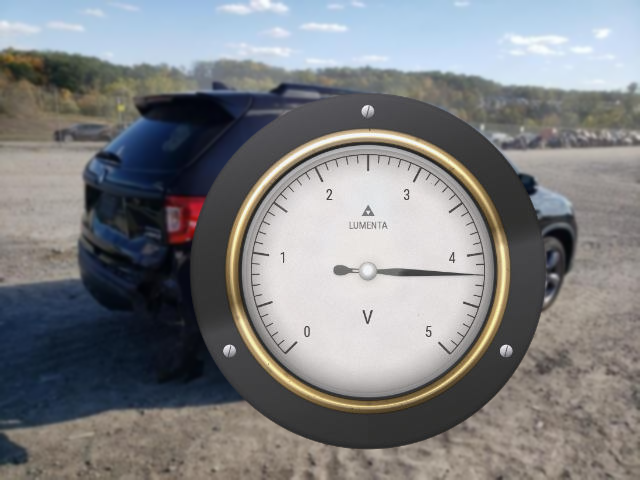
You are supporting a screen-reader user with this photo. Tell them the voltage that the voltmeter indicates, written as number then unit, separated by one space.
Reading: 4.2 V
